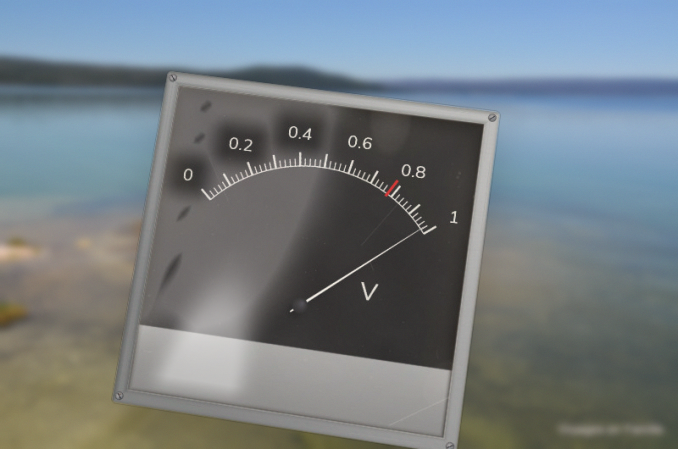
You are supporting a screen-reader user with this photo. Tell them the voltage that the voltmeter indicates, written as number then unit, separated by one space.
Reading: 0.98 V
